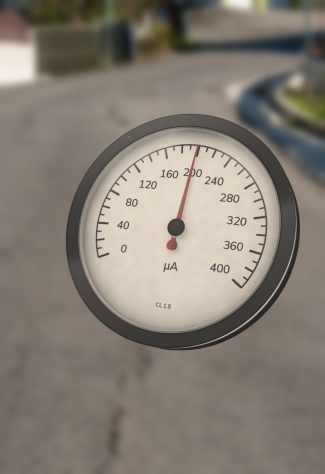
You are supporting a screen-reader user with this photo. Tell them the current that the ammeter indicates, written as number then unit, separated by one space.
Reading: 200 µA
